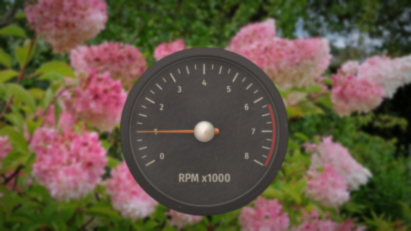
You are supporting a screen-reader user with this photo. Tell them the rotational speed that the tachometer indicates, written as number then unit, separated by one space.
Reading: 1000 rpm
